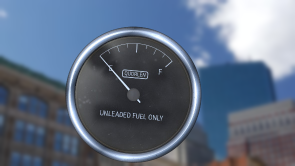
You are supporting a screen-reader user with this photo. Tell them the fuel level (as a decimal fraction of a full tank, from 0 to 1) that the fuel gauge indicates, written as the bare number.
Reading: 0
